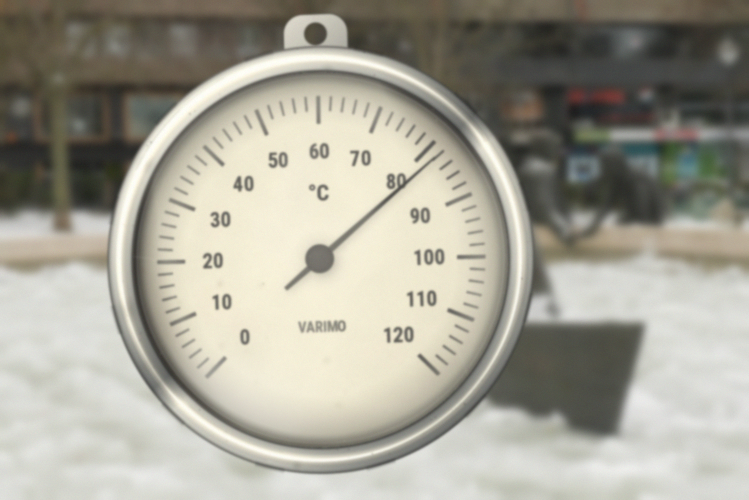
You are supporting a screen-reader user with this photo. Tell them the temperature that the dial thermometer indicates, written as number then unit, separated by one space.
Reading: 82 °C
